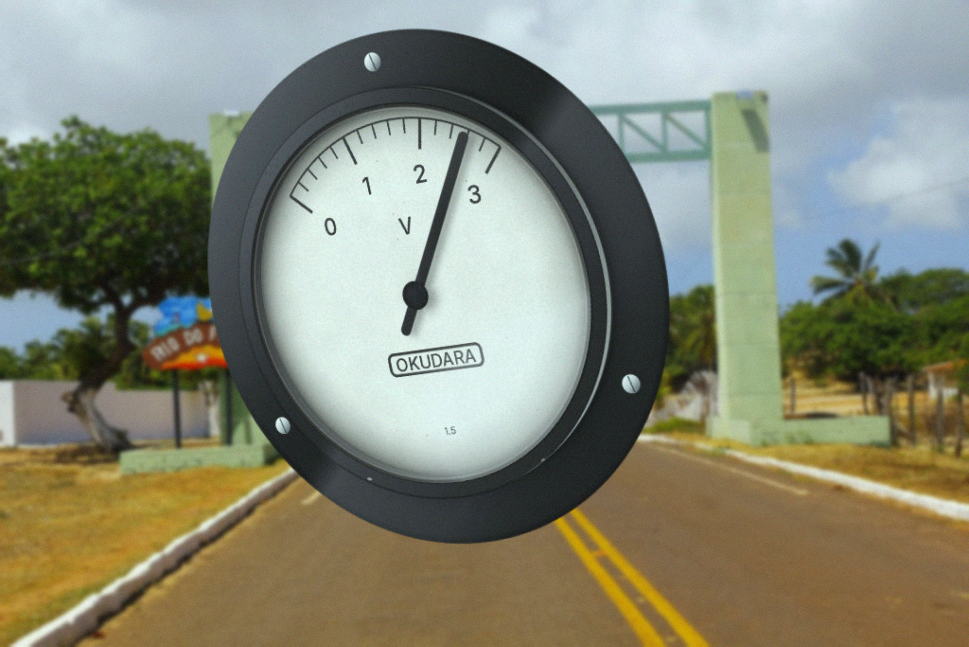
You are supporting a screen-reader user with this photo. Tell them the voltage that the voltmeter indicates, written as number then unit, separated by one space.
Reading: 2.6 V
